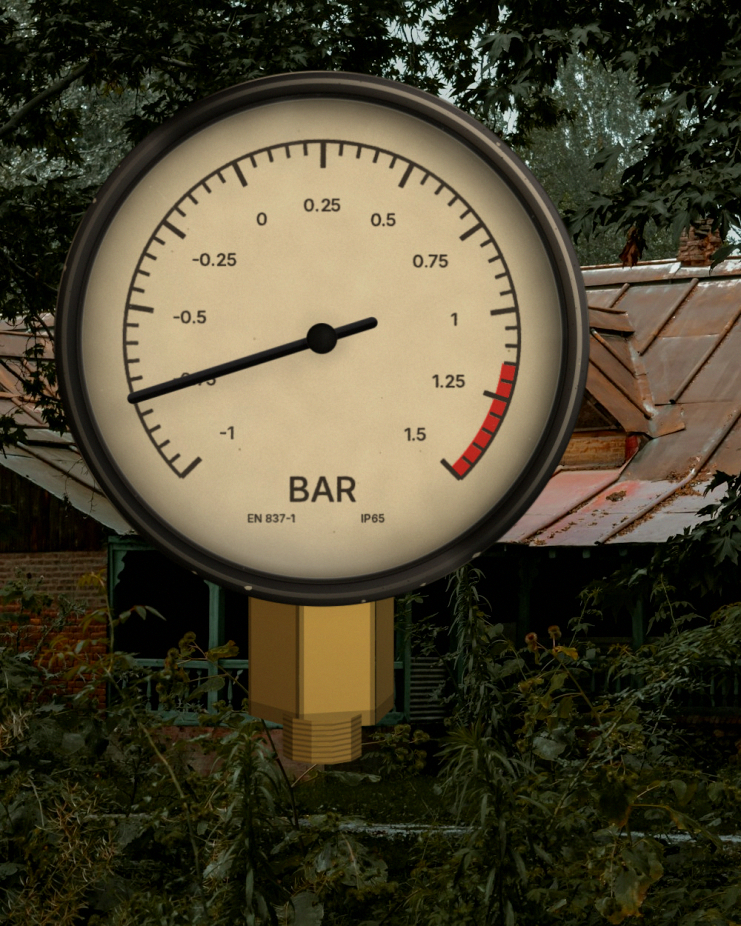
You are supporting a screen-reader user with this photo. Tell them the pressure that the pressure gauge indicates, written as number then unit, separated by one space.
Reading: -0.75 bar
